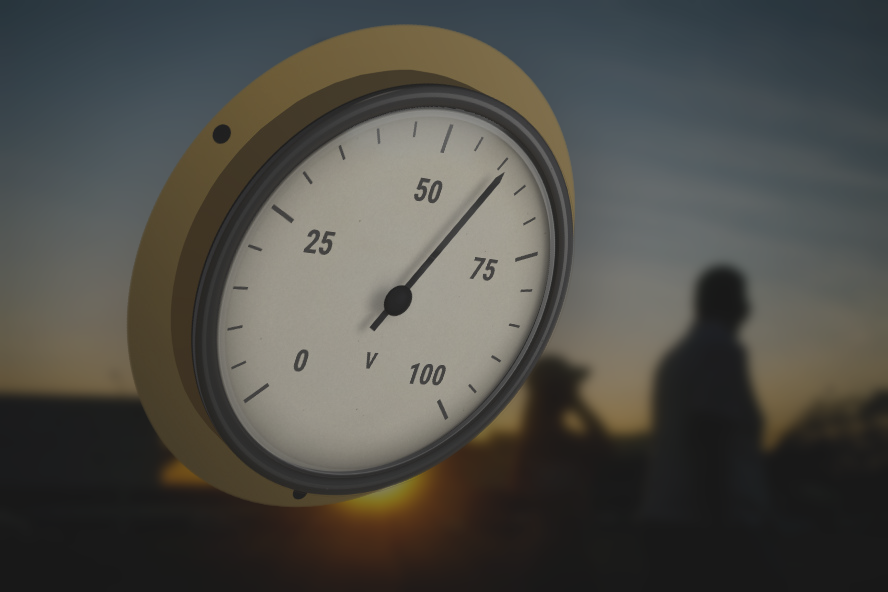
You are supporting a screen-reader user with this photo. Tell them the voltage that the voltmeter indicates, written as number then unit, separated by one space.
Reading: 60 V
